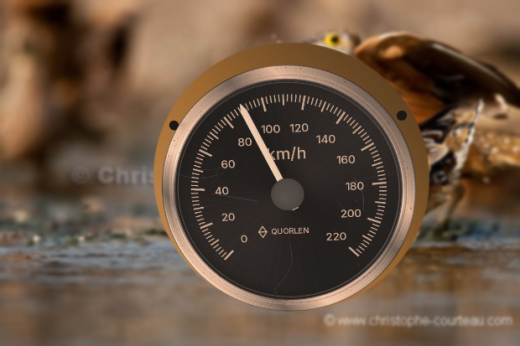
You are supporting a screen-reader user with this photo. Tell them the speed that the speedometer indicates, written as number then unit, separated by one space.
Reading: 90 km/h
